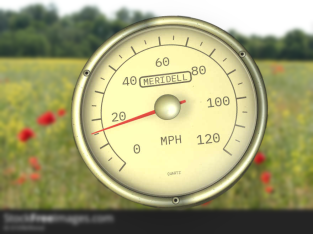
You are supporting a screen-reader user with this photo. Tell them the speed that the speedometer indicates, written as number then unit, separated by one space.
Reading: 15 mph
